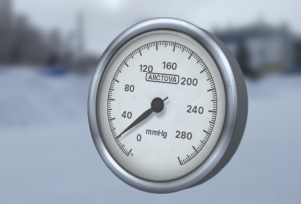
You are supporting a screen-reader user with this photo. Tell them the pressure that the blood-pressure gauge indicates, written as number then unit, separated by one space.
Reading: 20 mmHg
